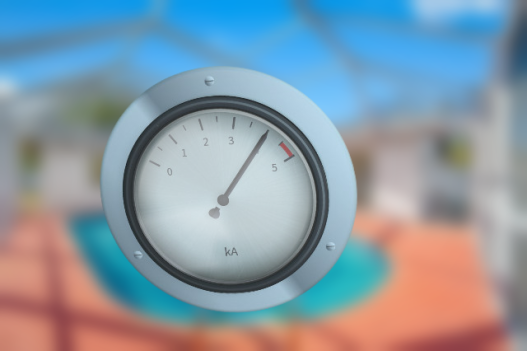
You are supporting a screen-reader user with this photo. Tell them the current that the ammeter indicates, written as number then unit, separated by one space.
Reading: 4 kA
